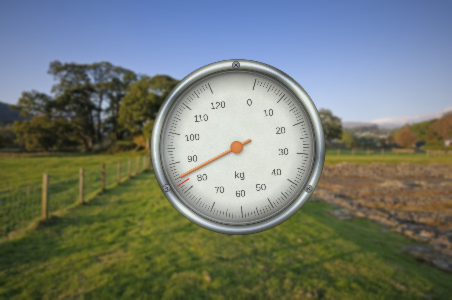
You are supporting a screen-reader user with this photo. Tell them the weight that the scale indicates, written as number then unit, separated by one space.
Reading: 85 kg
